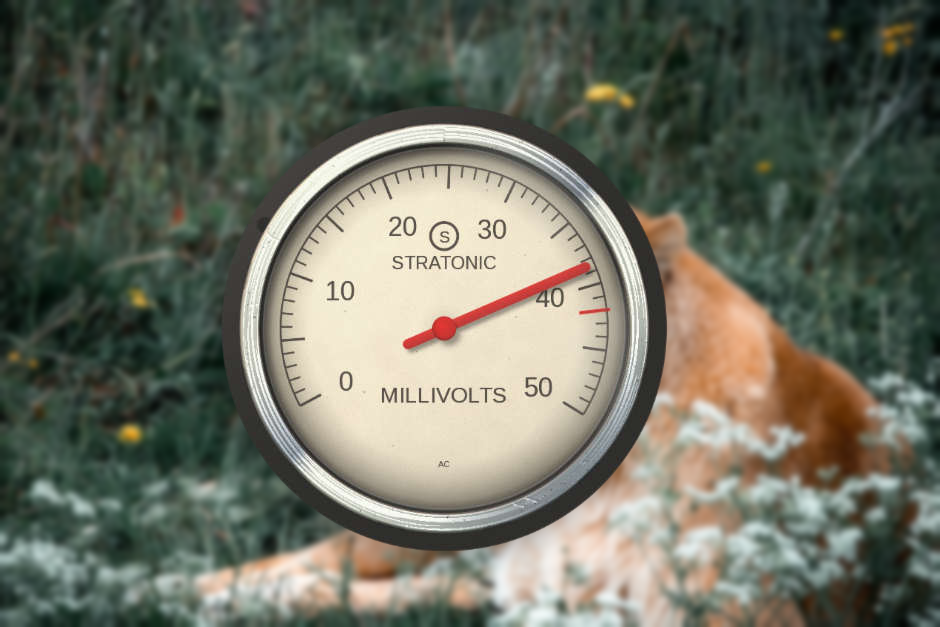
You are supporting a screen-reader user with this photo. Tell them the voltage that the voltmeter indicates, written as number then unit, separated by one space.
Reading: 38.5 mV
